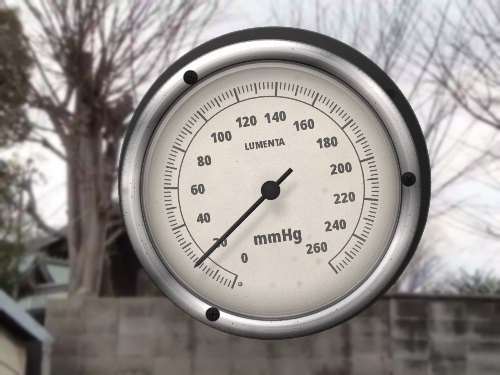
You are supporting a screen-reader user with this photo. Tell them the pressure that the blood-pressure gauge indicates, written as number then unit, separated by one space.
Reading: 20 mmHg
